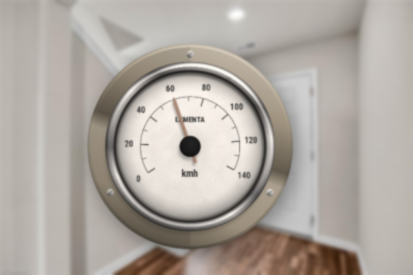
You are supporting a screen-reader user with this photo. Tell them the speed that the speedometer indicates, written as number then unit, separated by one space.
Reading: 60 km/h
